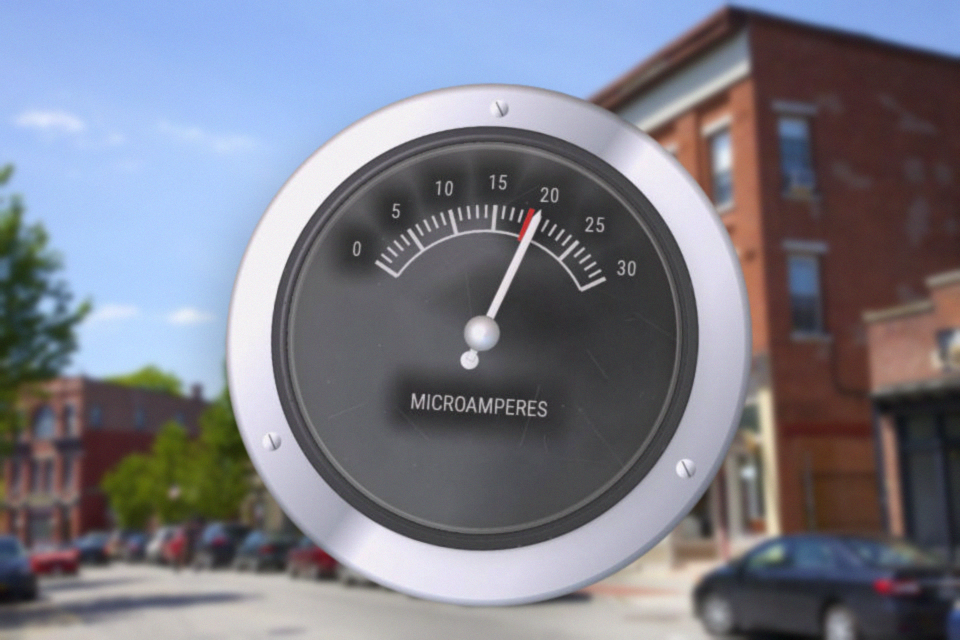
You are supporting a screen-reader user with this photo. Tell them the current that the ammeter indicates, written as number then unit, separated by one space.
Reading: 20 µA
